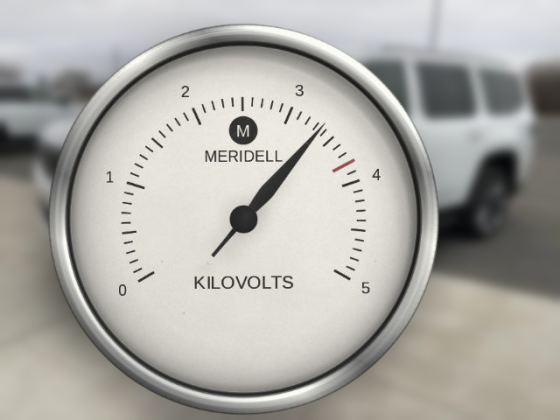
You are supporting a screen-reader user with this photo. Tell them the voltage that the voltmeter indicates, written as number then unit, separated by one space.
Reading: 3.35 kV
